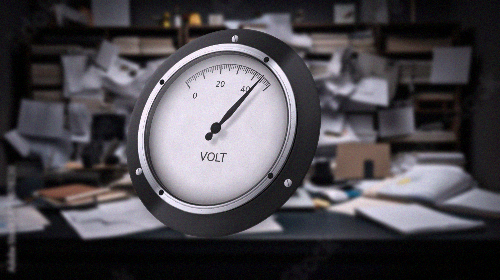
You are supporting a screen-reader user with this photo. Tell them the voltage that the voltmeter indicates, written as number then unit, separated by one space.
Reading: 45 V
